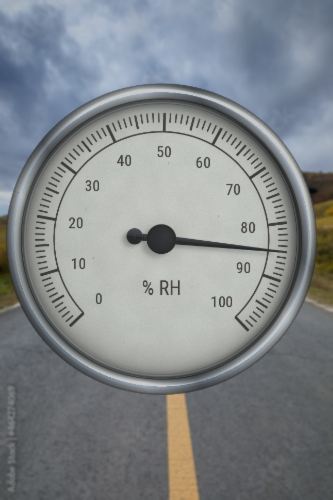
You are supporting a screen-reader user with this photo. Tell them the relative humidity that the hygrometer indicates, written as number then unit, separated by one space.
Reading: 85 %
